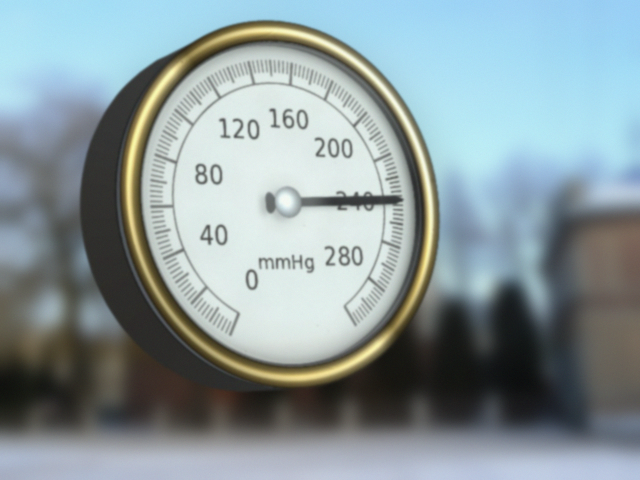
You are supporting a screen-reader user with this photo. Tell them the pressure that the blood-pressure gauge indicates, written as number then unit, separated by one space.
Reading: 240 mmHg
